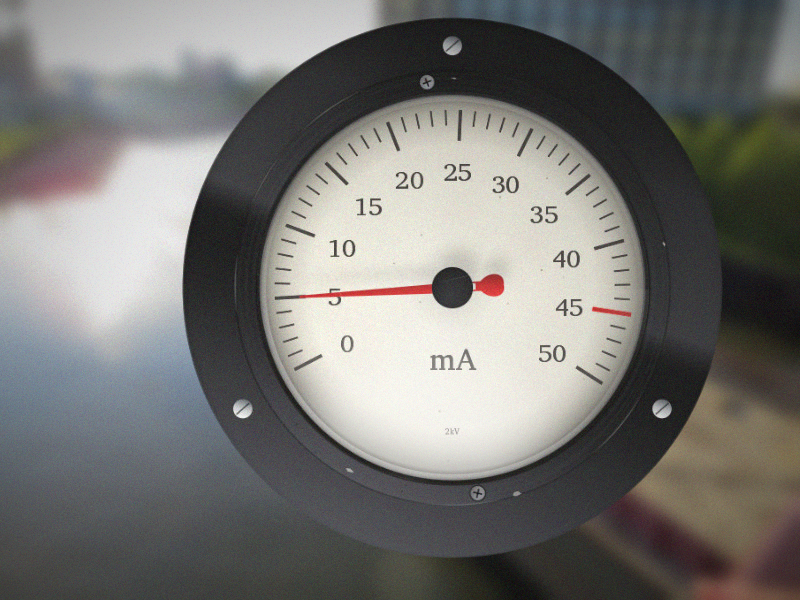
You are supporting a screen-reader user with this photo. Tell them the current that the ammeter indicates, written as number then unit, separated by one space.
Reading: 5 mA
